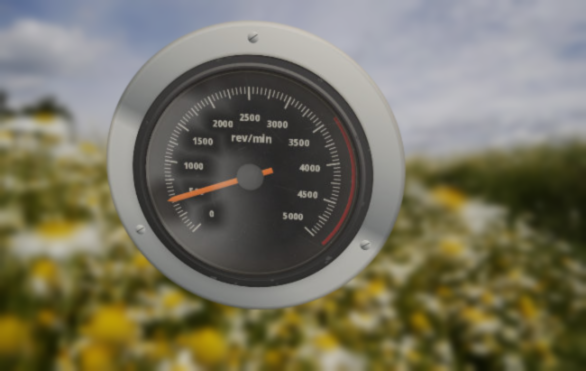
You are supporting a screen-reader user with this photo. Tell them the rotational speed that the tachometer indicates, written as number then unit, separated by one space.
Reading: 500 rpm
